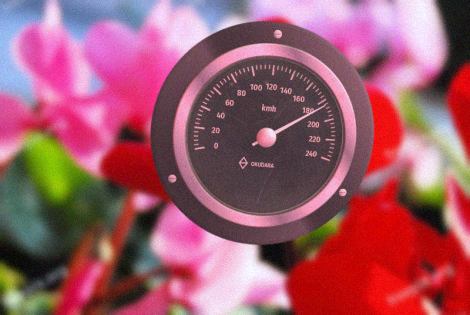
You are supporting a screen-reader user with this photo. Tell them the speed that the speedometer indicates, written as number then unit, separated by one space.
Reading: 184 km/h
